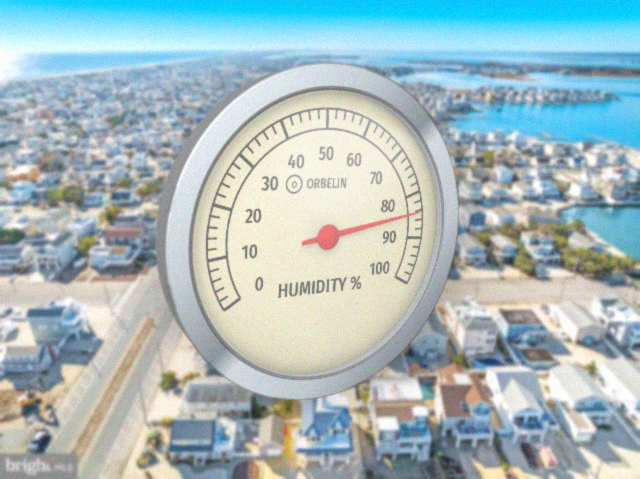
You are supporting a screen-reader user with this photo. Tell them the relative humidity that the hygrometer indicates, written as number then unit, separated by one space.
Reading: 84 %
